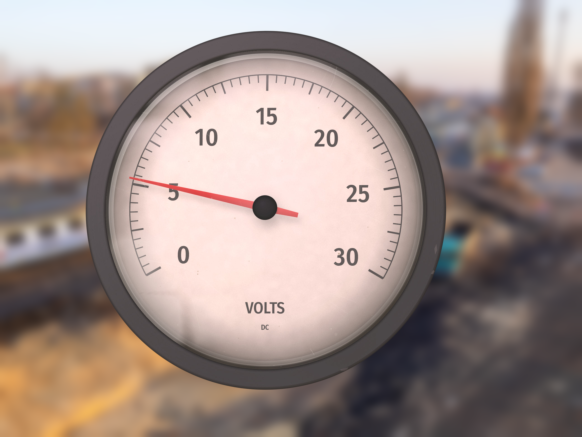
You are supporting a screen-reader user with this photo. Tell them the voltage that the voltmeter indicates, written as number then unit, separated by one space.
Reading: 5.25 V
